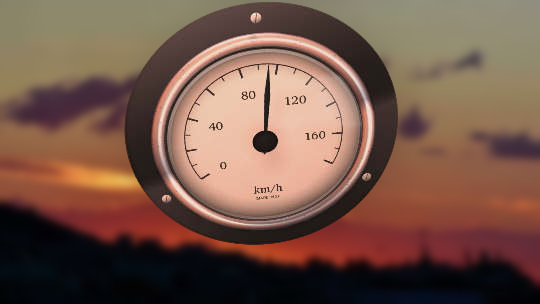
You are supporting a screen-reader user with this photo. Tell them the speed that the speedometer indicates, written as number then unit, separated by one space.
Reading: 95 km/h
